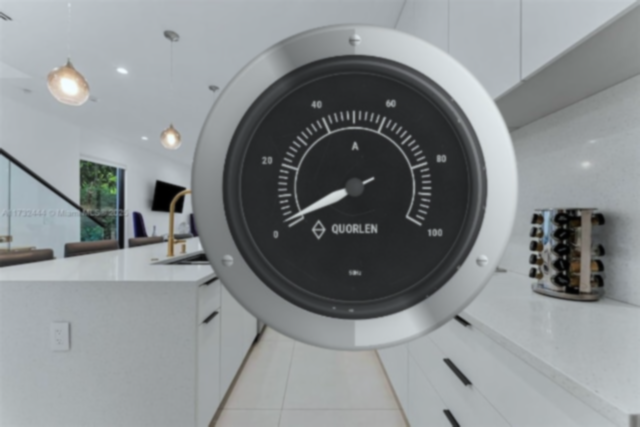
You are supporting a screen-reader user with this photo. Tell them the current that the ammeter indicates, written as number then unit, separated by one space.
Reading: 2 A
